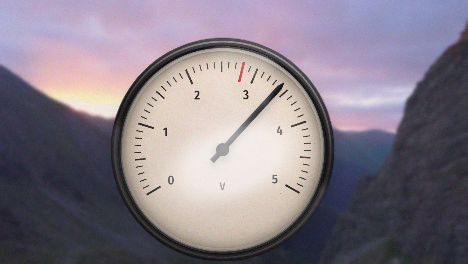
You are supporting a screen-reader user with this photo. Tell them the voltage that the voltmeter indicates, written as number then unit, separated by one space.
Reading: 3.4 V
